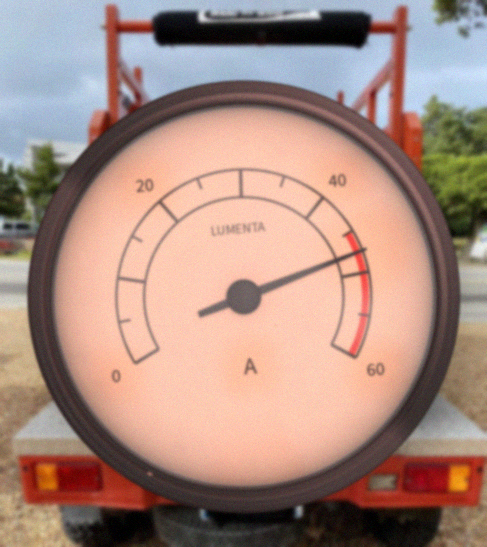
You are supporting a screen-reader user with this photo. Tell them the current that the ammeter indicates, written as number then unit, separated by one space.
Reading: 47.5 A
